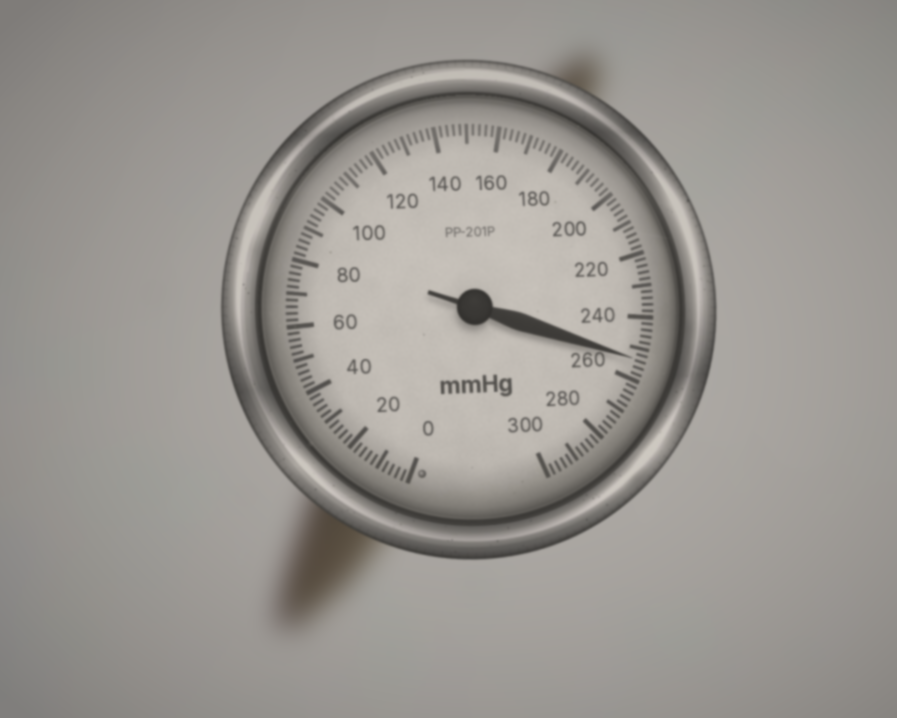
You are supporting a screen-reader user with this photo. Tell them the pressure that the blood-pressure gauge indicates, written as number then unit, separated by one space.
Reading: 254 mmHg
